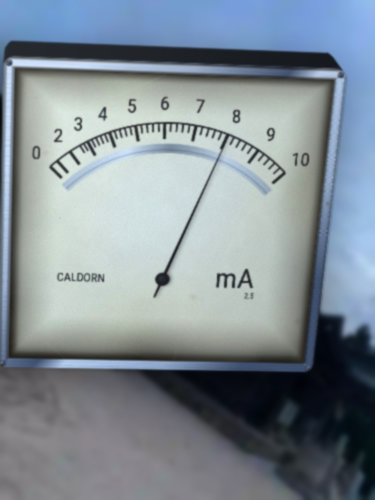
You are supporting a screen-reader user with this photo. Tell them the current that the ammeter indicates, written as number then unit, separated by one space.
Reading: 8 mA
